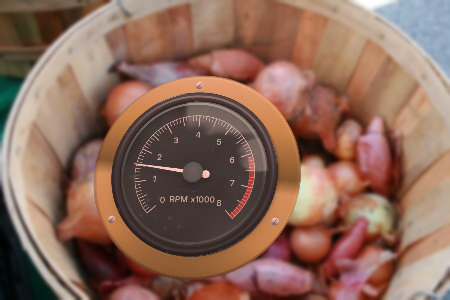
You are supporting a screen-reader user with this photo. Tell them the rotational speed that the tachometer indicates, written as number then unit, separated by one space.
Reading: 1500 rpm
